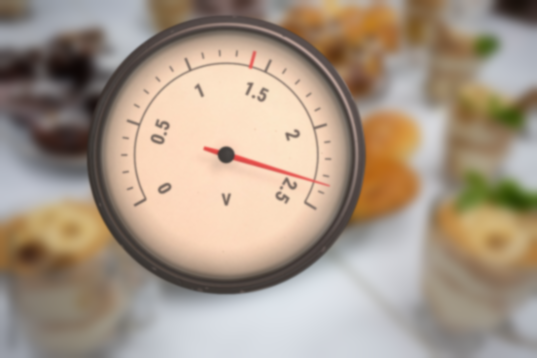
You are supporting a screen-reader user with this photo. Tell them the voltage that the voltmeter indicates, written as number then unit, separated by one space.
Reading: 2.35 V
